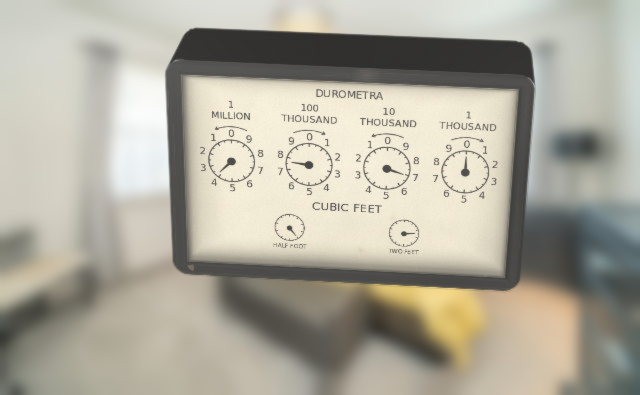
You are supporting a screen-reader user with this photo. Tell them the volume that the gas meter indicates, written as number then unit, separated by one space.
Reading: 377000 ft³
